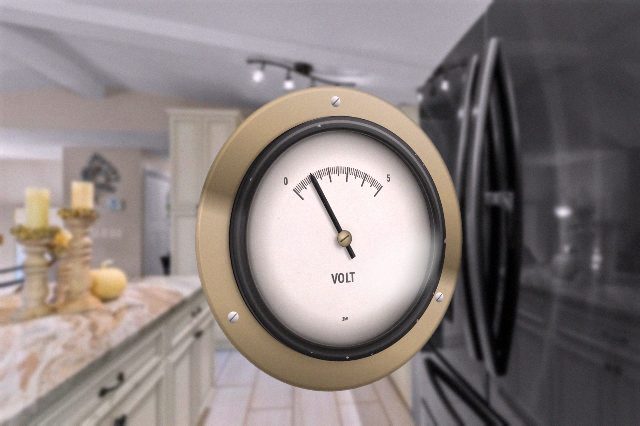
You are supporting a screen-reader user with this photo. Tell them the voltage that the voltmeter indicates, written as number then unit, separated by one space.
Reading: 1 V
